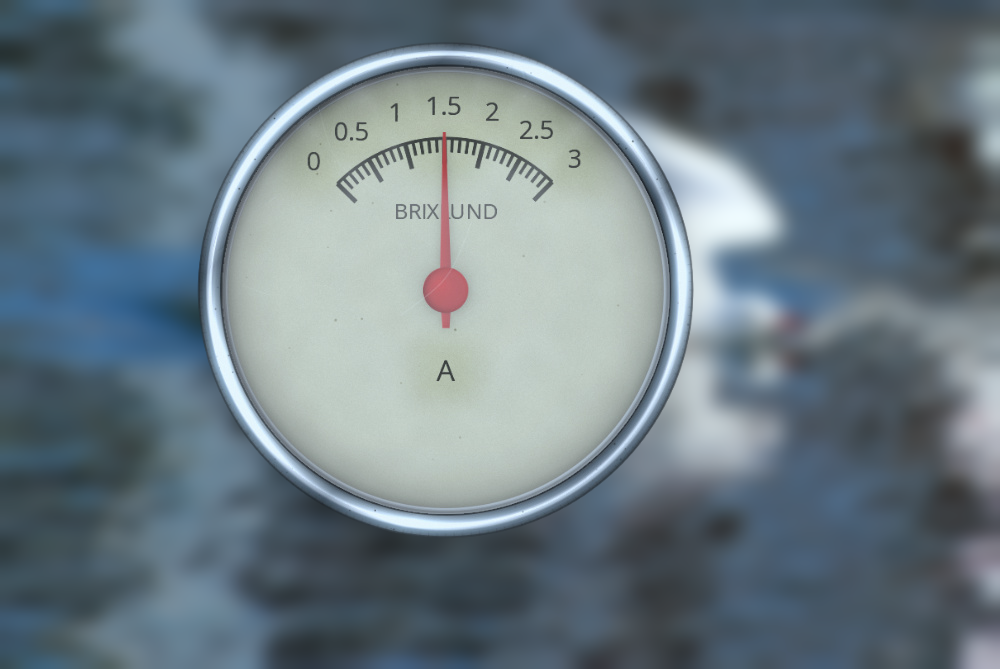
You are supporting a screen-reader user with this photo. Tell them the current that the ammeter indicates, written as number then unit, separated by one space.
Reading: 1.5 A
